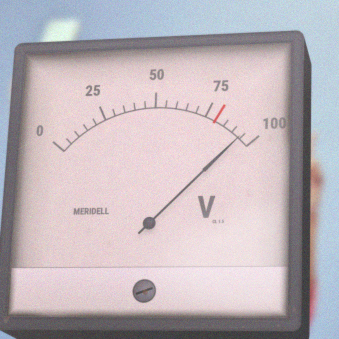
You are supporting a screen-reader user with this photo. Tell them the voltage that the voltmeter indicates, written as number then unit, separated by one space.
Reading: 95 V
